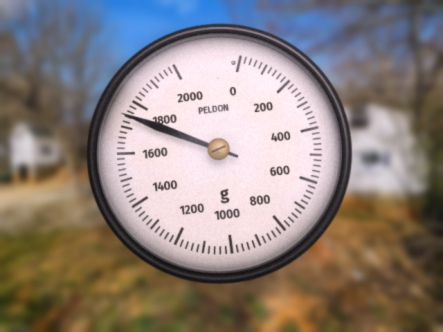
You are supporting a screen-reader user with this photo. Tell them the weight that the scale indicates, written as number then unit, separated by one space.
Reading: 1740 g
